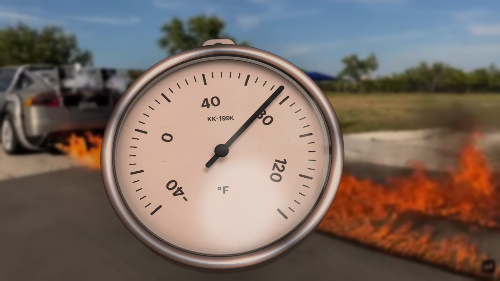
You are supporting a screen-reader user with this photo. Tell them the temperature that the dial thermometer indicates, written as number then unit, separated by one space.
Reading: 76 °F
